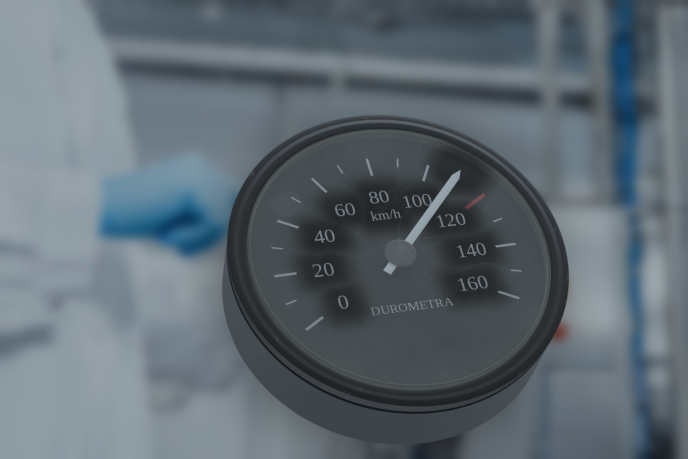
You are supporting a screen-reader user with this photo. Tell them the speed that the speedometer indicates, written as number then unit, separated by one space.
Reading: 110 km/h
